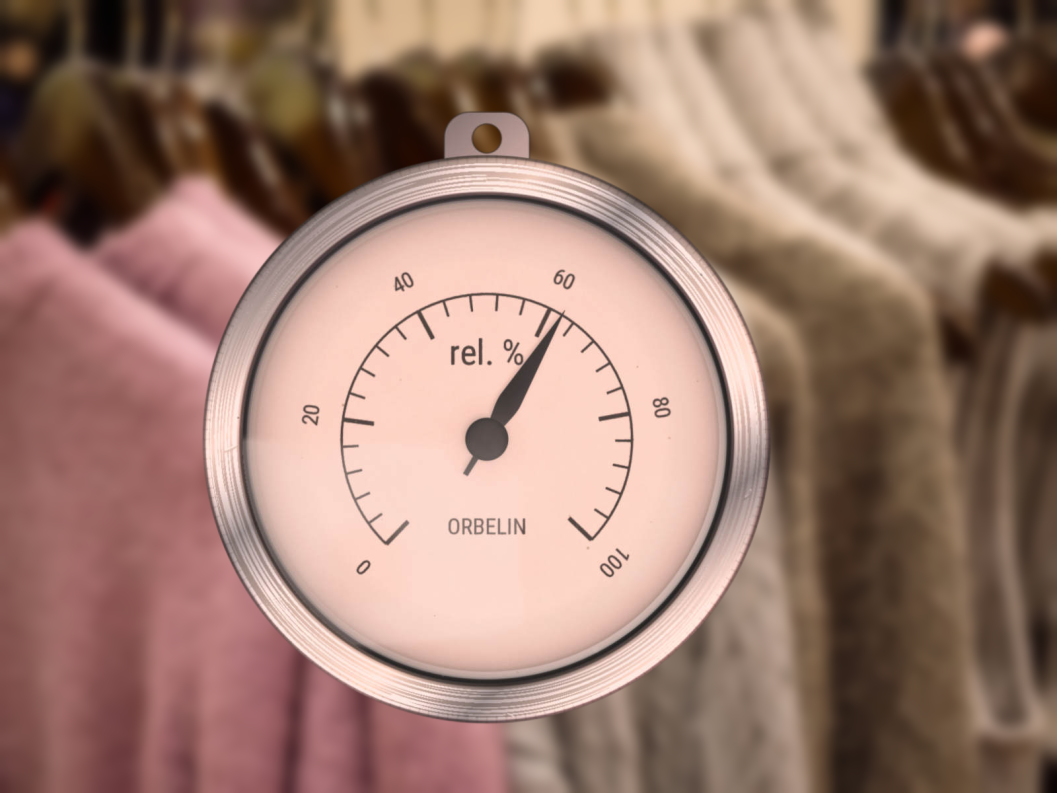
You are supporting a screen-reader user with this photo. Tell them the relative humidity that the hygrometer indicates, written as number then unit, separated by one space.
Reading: 62 %
